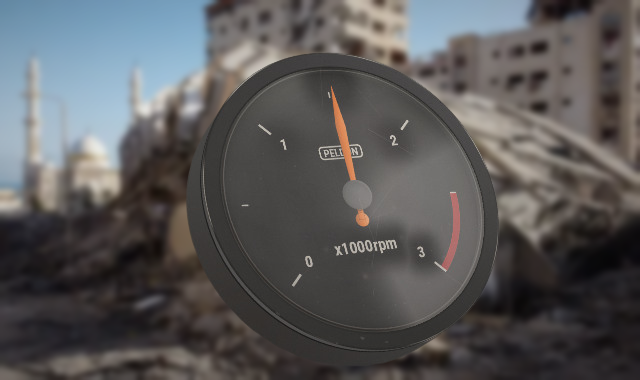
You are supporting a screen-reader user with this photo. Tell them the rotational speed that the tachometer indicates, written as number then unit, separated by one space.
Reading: 1500 rpm
